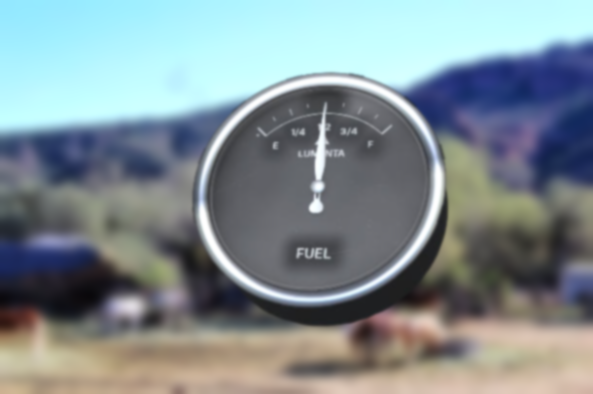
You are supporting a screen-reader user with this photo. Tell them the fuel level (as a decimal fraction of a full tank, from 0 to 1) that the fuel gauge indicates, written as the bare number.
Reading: 0.5
